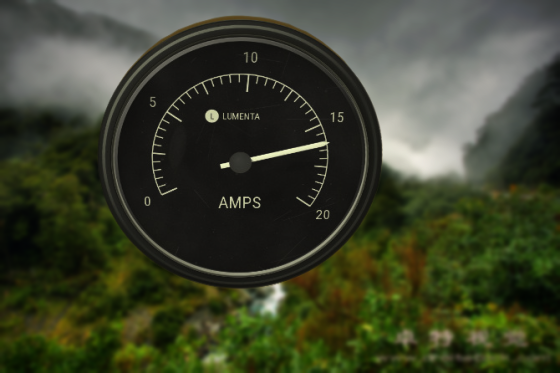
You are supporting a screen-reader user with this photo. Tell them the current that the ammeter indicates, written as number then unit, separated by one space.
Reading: 16 A
